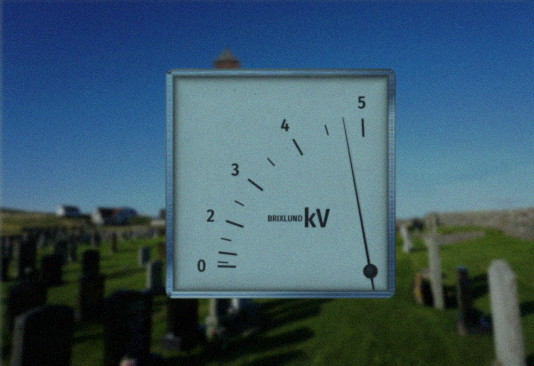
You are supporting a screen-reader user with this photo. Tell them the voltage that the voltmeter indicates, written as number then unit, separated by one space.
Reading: 4.75 kV
